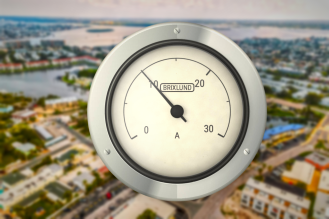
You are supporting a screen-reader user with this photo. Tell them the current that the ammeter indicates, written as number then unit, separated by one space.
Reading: 10 A
